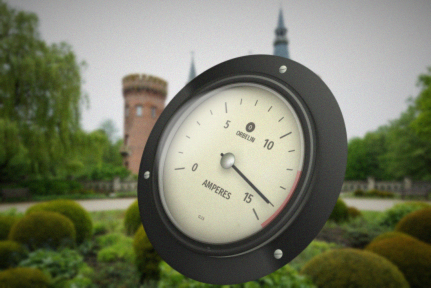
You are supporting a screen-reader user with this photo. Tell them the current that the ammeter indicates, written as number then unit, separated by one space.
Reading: 14 A
